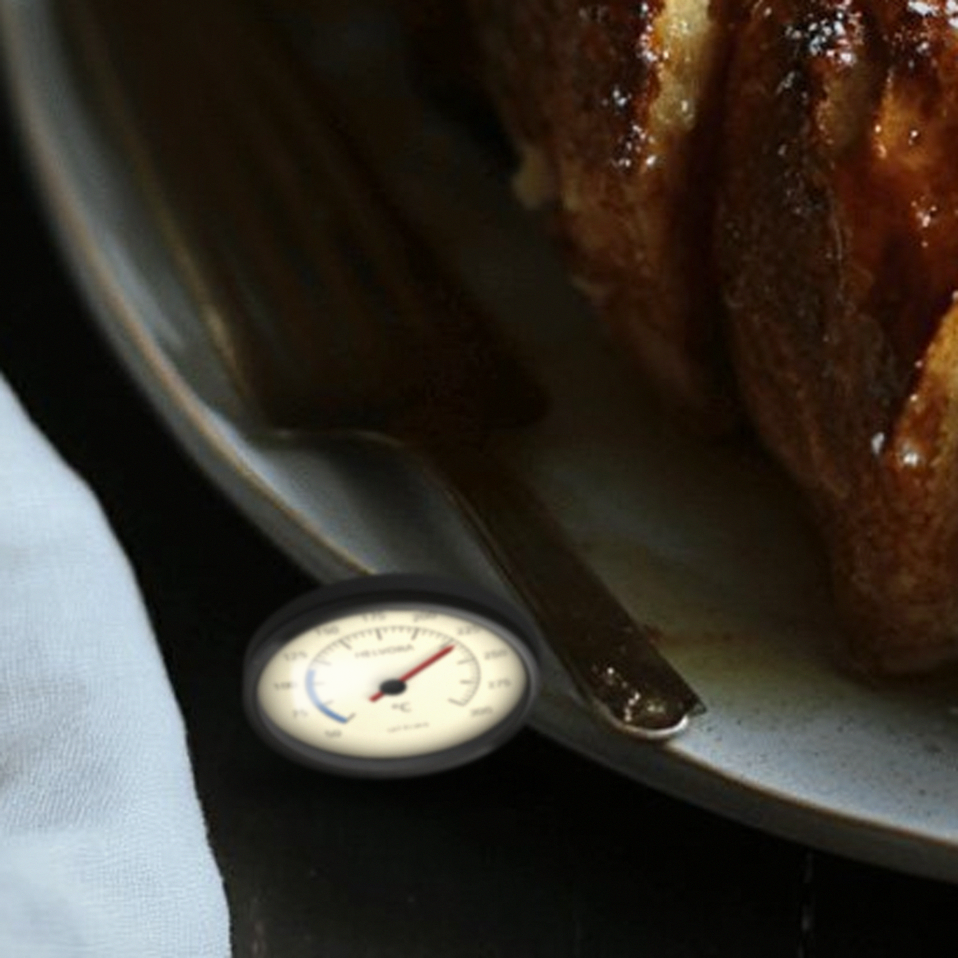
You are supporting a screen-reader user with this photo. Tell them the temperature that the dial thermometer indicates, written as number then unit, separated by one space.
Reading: 225 °C
